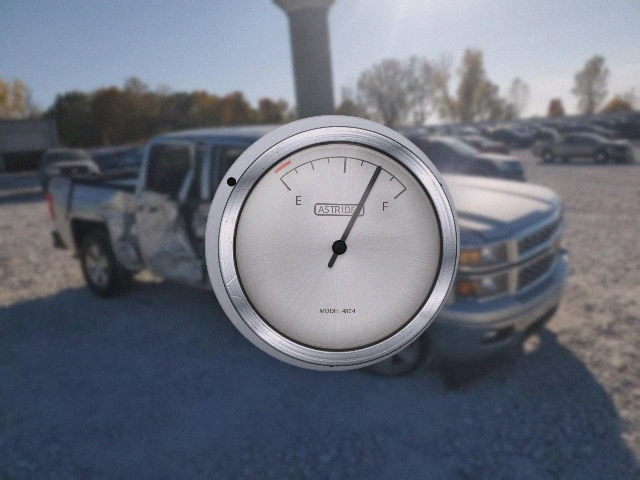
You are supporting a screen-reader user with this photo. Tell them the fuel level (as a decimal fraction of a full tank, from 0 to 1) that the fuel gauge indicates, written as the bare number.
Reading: 0.75
